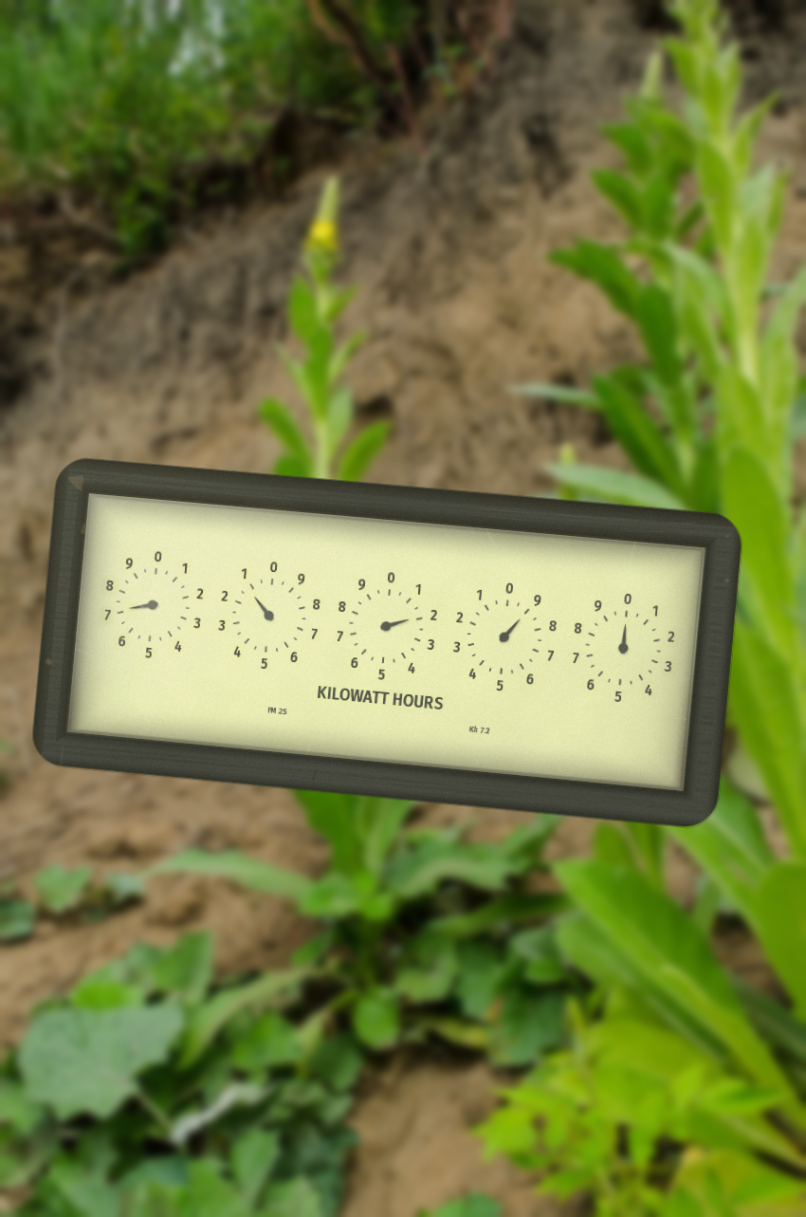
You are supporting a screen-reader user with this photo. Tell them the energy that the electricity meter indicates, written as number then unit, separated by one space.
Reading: 71190 kWh
